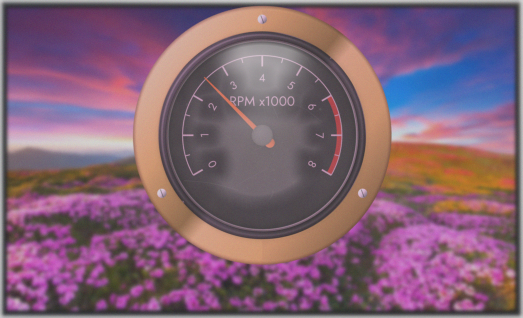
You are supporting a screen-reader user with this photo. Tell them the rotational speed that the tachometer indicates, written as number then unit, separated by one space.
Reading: 2500 rpm
